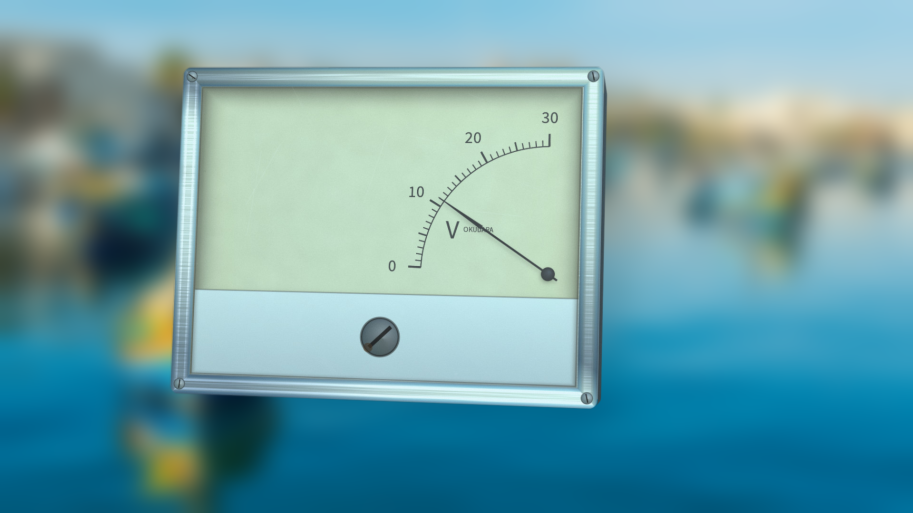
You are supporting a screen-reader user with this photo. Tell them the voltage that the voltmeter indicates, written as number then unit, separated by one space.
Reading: 11 V
